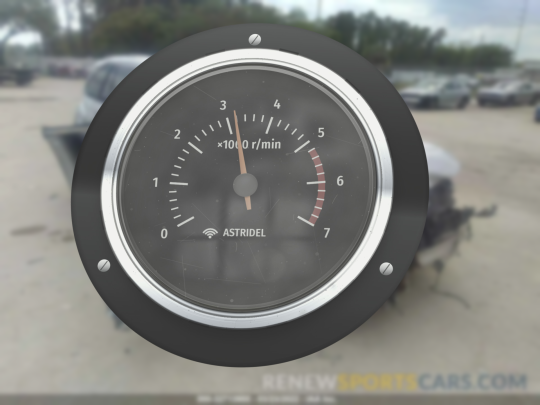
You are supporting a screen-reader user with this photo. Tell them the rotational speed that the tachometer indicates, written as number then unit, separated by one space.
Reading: 3200 rpm
